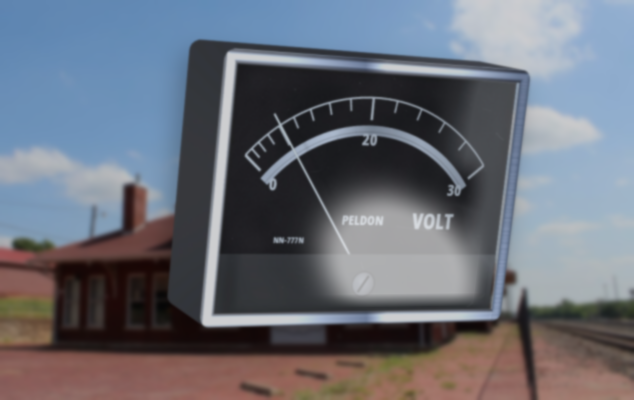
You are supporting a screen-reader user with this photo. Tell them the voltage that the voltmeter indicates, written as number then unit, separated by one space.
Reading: 10 V
